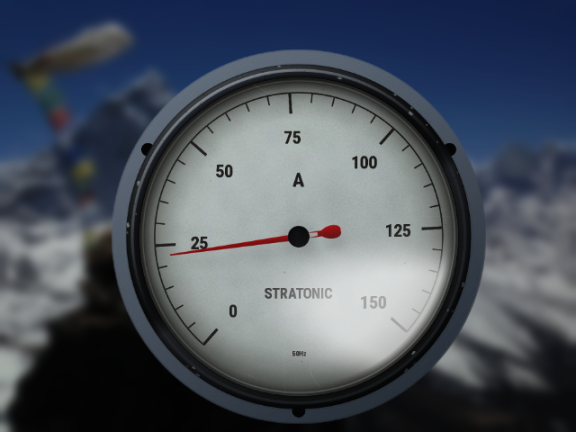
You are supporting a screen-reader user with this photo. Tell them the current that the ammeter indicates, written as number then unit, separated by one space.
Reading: 22.5 A
